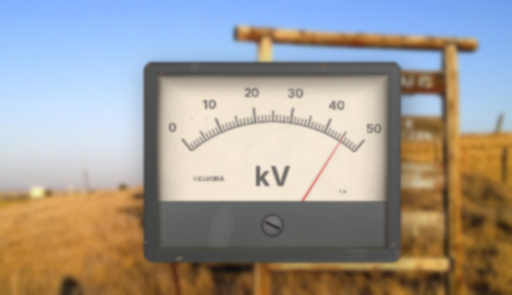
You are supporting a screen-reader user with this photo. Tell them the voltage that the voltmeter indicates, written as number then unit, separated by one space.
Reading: 45 kV
